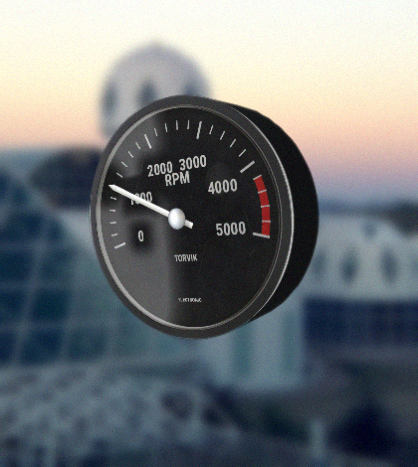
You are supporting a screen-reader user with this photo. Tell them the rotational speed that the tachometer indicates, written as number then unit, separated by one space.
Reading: 1000 rpm
